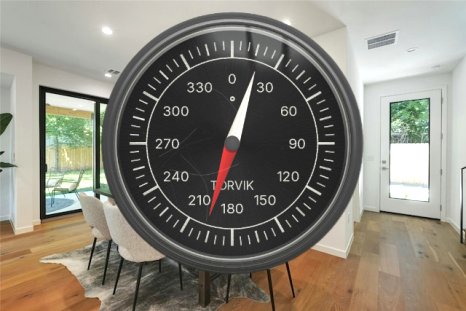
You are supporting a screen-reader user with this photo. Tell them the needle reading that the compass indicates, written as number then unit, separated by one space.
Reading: 197.5 °
